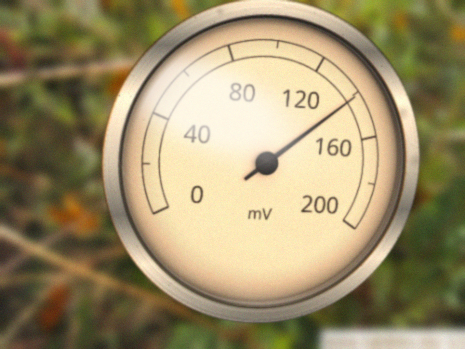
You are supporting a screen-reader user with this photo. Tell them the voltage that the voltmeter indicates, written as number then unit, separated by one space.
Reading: 140 mV
